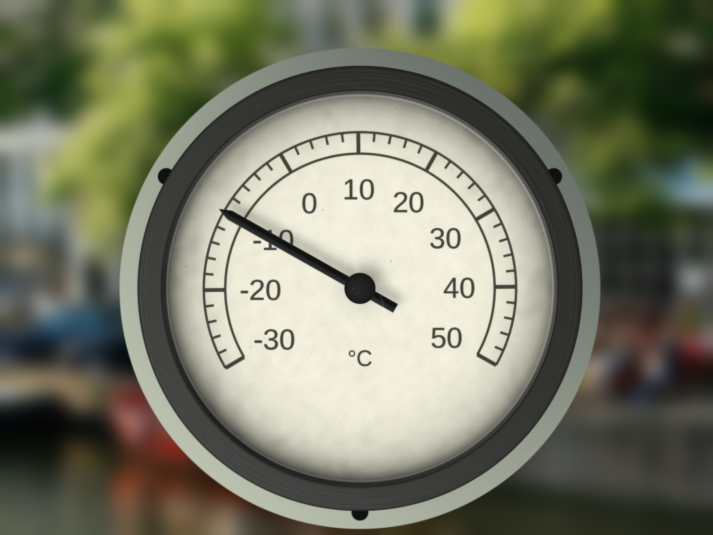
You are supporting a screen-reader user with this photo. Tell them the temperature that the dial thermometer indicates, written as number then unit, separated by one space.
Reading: -10 °C
